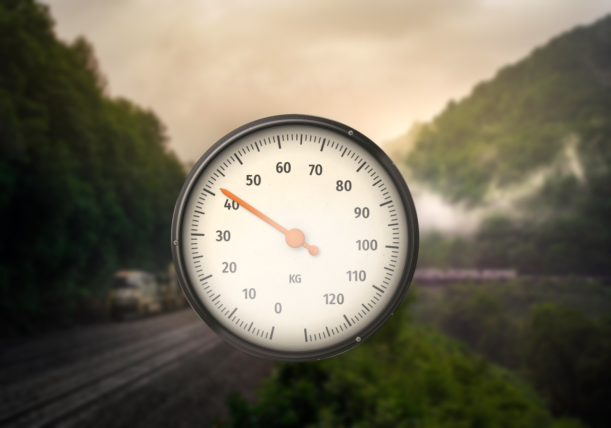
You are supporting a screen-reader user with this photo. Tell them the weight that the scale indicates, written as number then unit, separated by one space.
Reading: 42 kg
